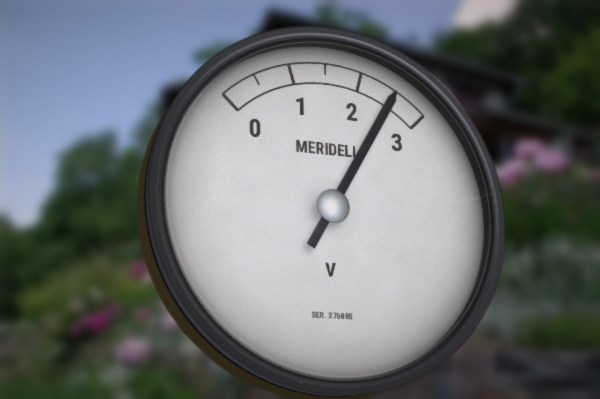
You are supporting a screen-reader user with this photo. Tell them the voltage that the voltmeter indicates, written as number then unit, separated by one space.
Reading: 2.5 V
